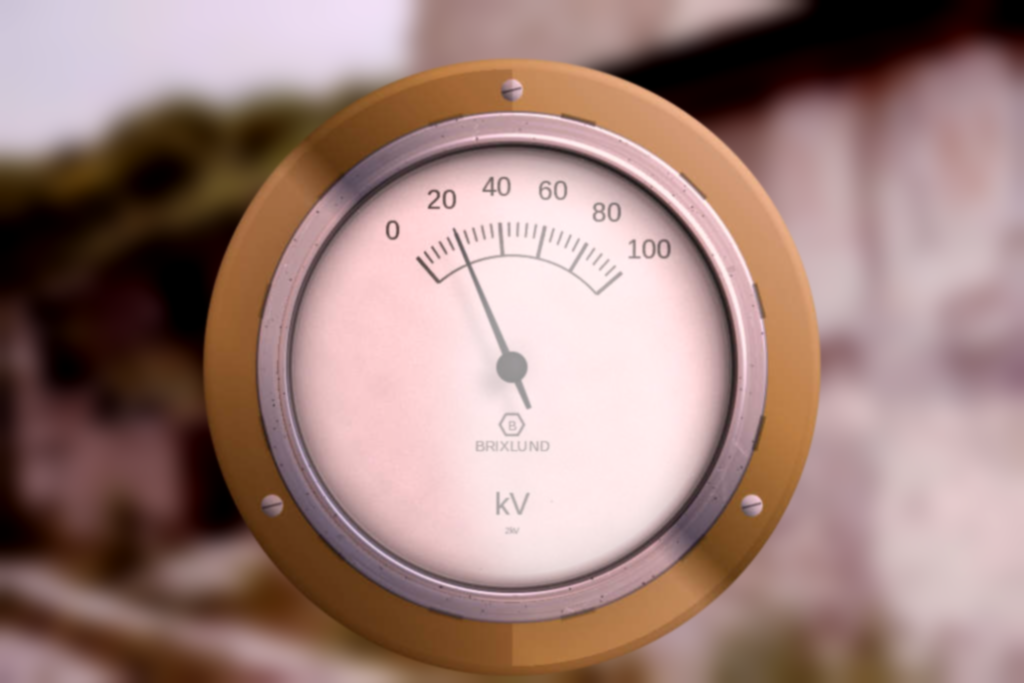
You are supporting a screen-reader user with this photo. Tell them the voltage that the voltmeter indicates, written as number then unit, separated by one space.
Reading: 20 kV
